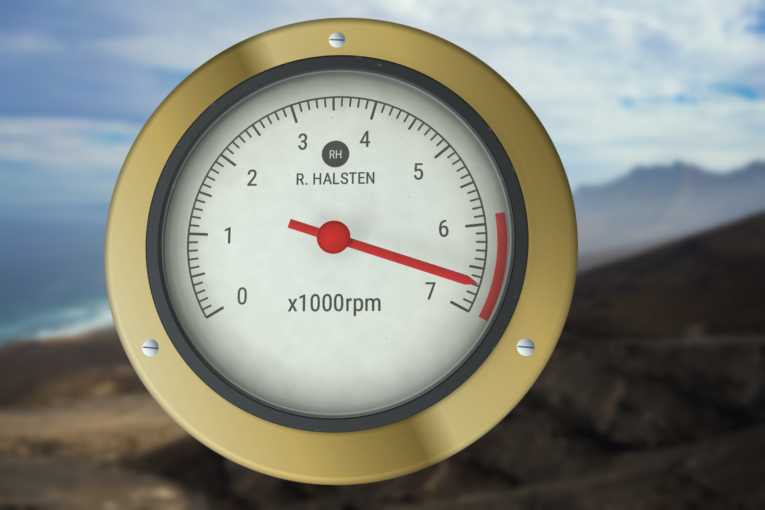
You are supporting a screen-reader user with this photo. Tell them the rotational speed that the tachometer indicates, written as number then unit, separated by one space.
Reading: 6700 rpm
